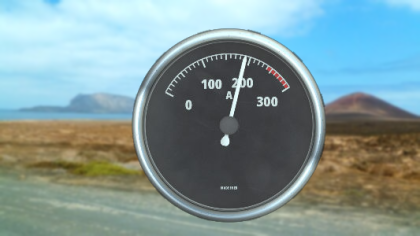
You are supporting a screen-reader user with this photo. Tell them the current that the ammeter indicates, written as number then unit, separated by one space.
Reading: 190 A
